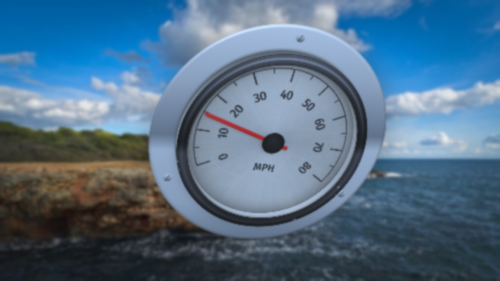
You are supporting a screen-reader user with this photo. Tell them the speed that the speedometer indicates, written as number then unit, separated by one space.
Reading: 15 mph
